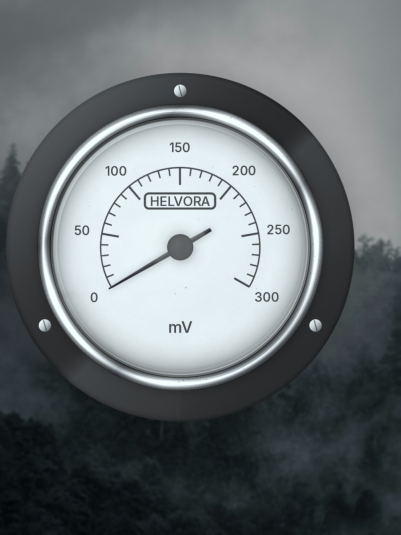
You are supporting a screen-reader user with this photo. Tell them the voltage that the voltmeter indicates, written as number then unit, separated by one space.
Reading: 0 mV
